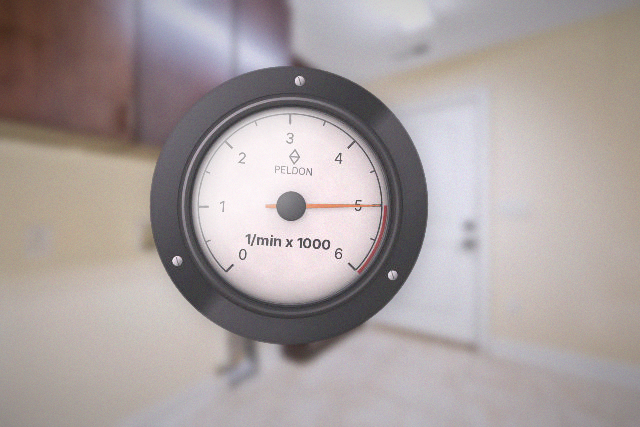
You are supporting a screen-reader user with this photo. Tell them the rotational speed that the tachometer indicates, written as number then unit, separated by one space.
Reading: 5000 rpm
